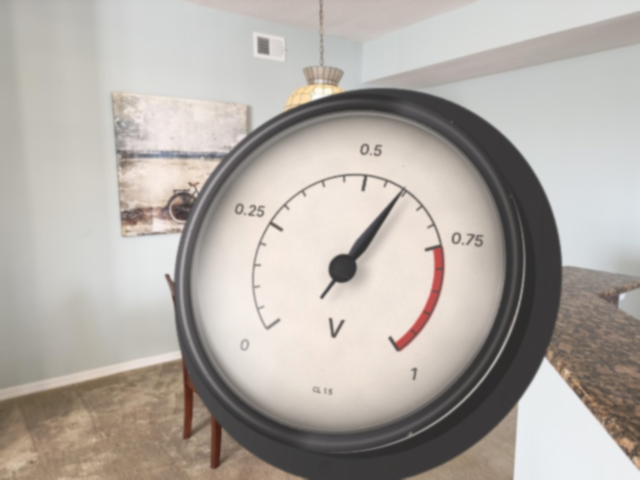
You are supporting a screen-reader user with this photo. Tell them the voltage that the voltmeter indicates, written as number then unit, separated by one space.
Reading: 0.6 V
